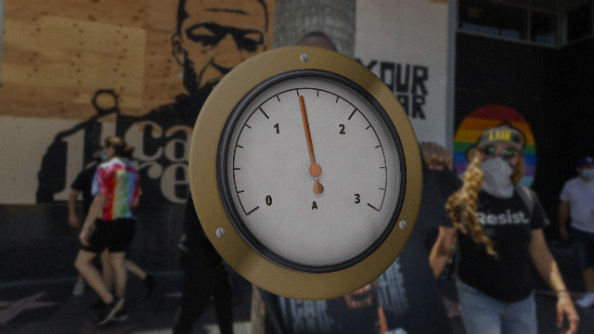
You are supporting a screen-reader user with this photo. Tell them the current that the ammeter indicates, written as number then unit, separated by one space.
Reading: 1.4 A
